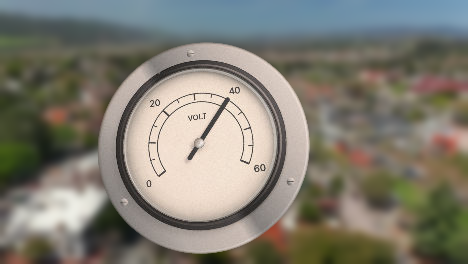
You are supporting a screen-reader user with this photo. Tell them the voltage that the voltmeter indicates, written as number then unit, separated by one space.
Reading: 40 V
